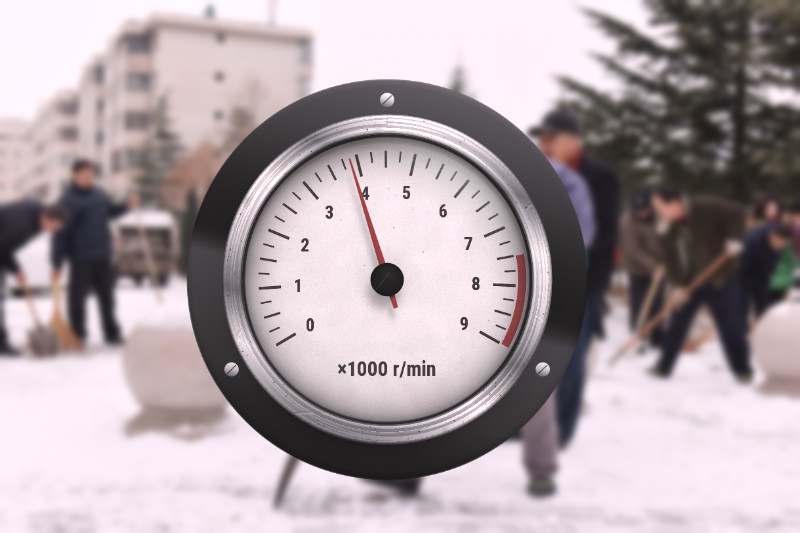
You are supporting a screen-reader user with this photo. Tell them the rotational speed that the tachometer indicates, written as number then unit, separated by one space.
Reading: 3875 rpm
